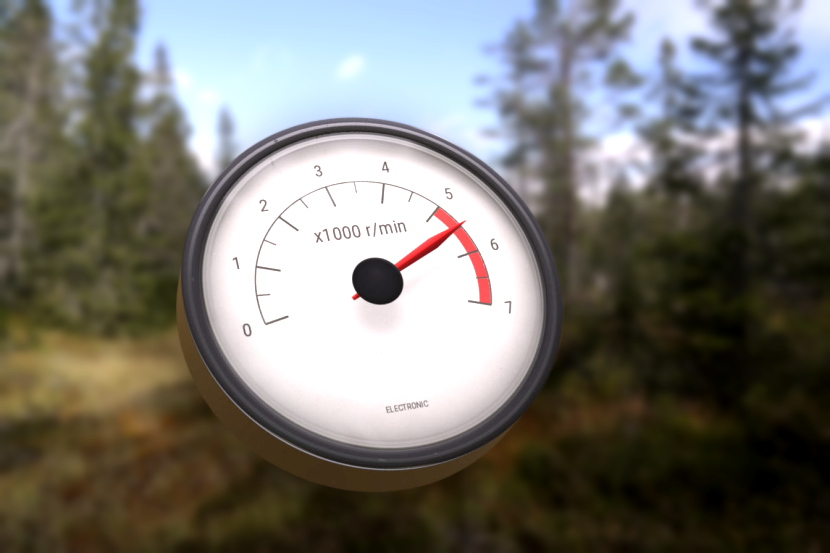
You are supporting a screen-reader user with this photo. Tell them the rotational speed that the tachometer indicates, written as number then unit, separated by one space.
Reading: 5500 rpm
